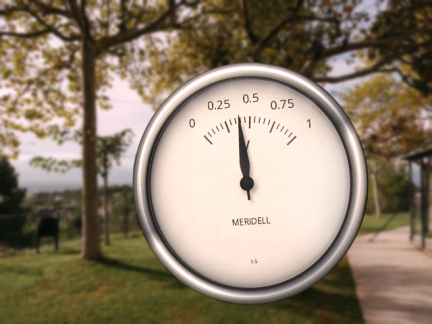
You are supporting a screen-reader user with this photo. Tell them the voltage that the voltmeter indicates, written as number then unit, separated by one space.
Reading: 0.4 V
